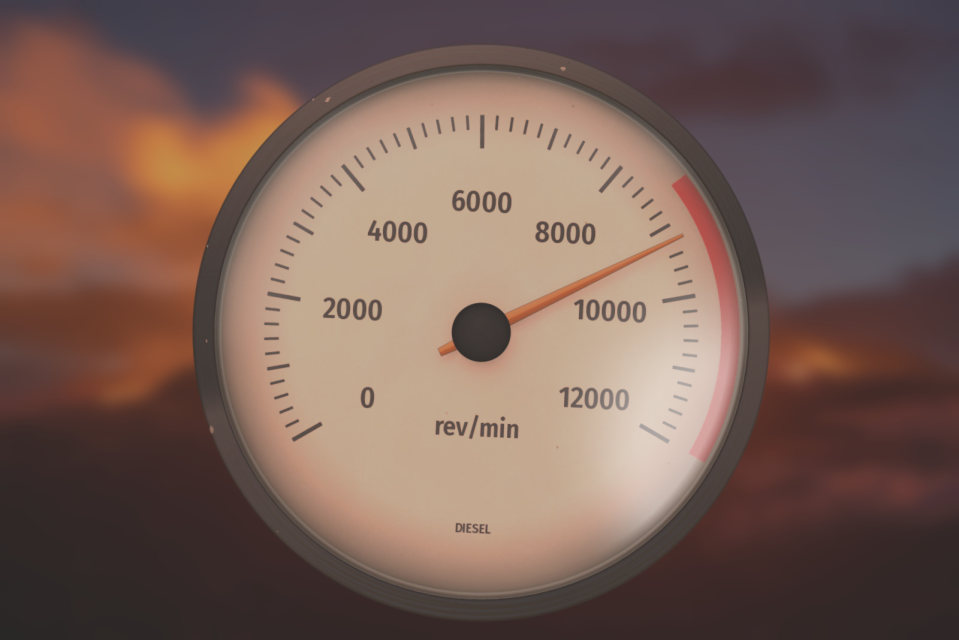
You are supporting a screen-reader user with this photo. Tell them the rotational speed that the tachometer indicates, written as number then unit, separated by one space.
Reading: 9200 rpm
